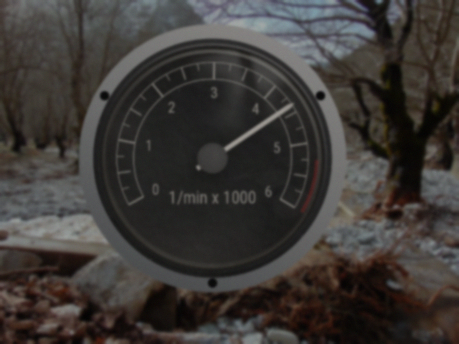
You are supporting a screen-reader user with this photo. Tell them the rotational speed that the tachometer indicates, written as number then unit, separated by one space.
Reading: 4375 rpm
